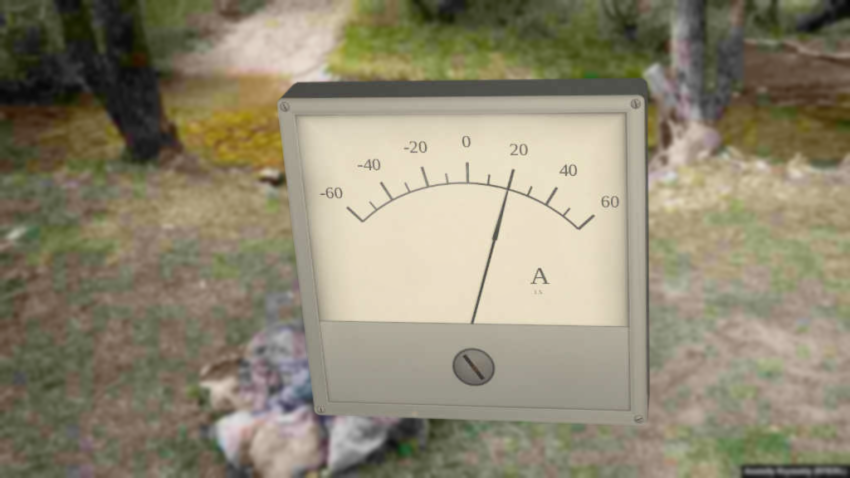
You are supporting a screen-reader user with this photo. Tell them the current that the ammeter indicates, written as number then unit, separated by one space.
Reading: 20 A
